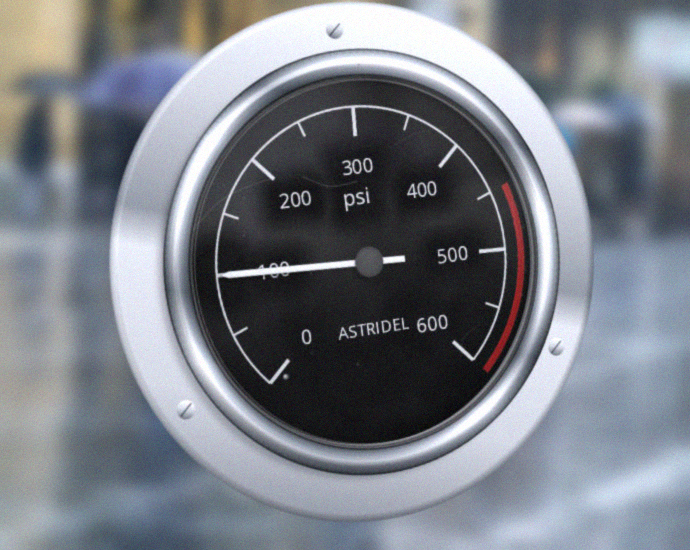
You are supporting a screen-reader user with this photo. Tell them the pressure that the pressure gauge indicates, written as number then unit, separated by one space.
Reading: 100 psi
